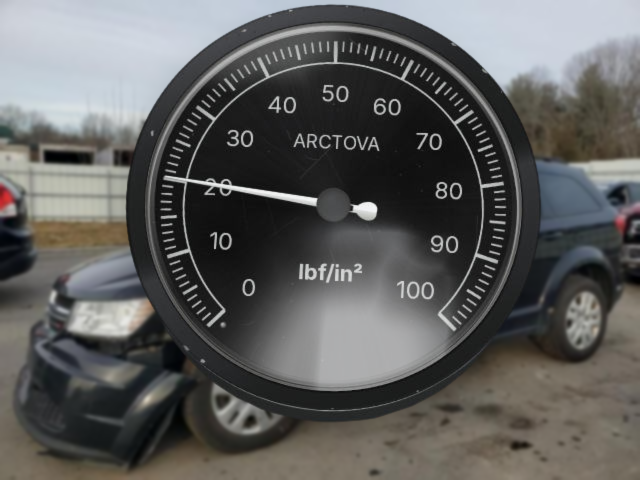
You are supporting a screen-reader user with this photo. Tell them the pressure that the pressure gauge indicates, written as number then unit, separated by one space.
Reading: 20 psi
